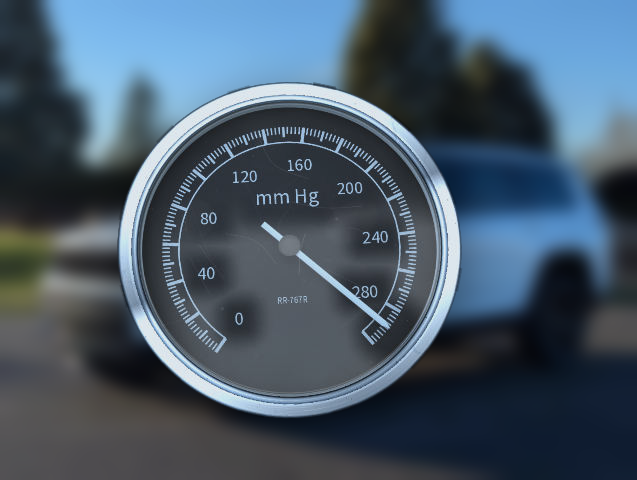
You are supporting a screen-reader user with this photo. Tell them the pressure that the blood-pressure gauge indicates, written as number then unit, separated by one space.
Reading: 290 mmHg
